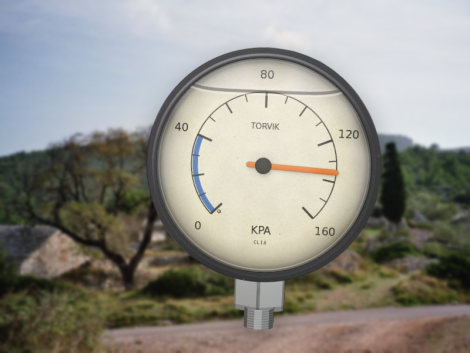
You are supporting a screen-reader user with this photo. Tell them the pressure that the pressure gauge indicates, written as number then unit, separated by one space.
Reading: 135 kPa
